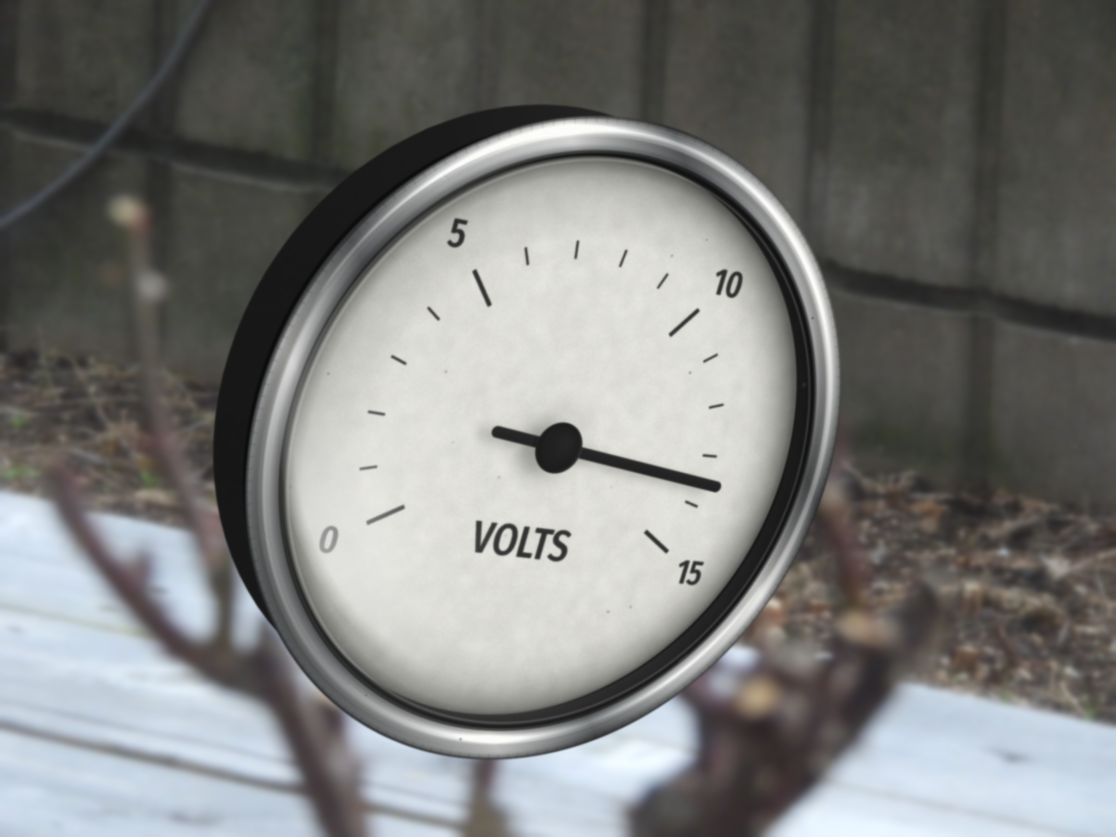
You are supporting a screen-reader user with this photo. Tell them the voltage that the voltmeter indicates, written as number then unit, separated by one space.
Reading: 13.5 V
